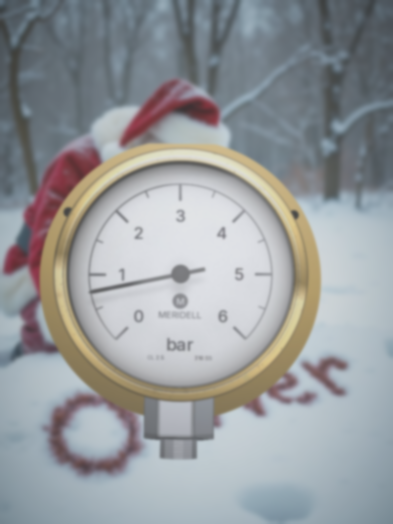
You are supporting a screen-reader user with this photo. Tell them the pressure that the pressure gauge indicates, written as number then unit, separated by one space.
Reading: 0.75 bar
